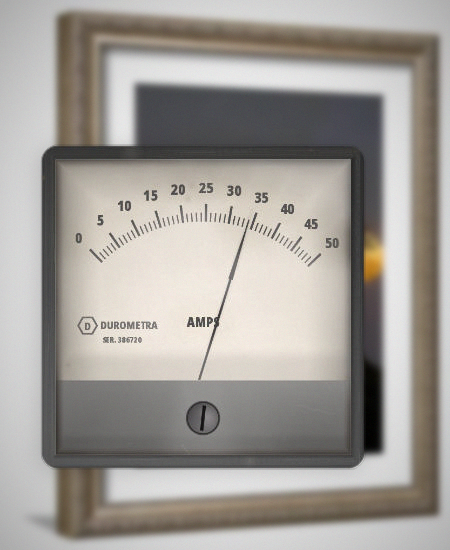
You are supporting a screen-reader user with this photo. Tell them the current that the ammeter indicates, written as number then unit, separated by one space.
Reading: 34 A
